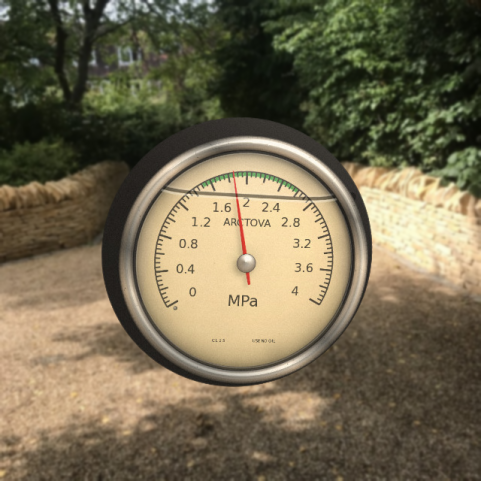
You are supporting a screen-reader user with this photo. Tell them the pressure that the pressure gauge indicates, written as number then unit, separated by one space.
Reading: 1.85 MPa
